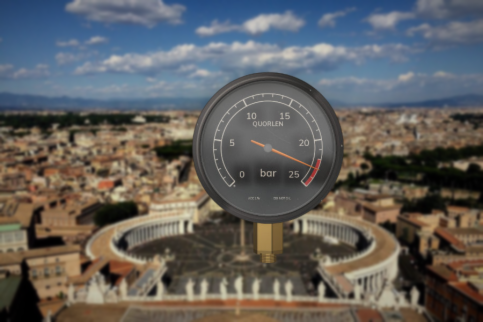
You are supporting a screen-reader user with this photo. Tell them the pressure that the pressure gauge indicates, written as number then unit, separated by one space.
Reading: 23 bar
